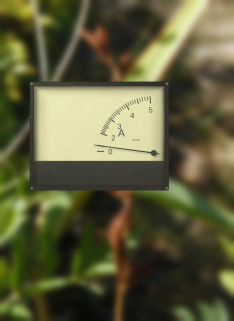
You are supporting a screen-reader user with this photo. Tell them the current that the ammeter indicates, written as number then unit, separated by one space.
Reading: 1 A
